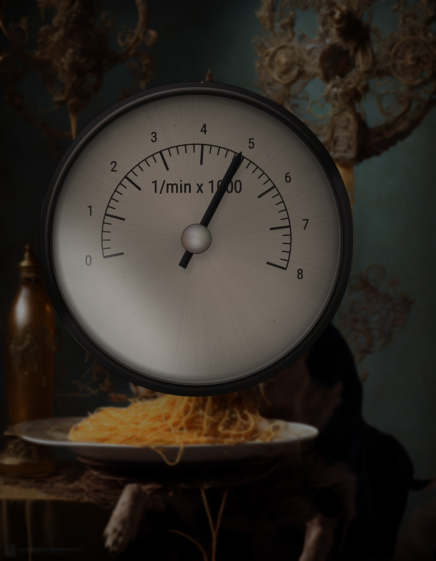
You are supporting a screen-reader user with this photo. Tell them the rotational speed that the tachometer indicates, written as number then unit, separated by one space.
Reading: 4900 rpm
